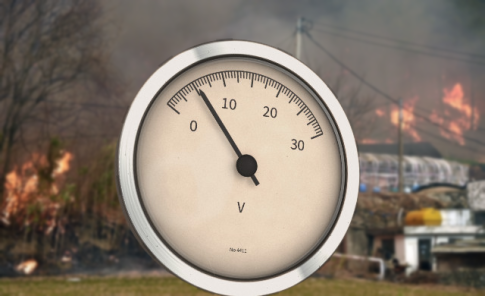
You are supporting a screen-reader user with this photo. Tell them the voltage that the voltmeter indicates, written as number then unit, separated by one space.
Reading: 5 V
